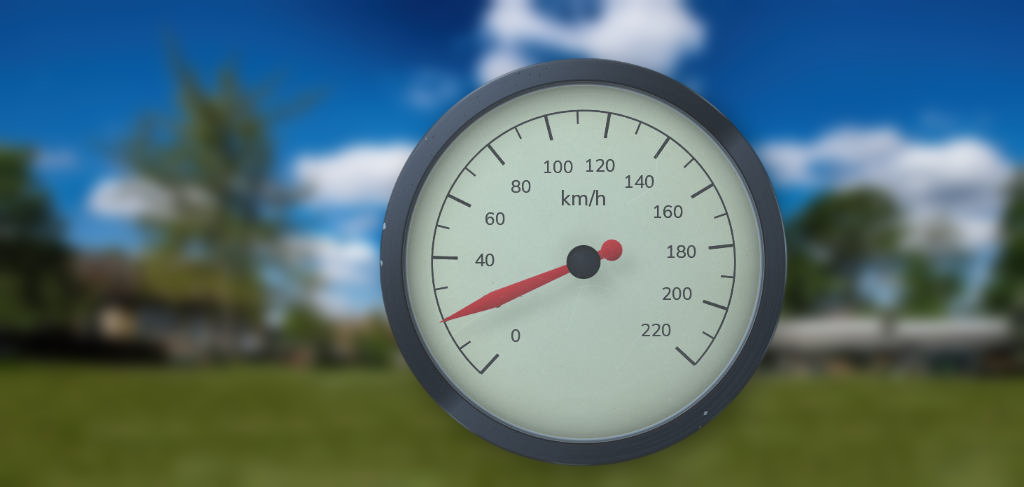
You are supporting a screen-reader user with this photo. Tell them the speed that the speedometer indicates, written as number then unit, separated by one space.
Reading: 20 km/h
